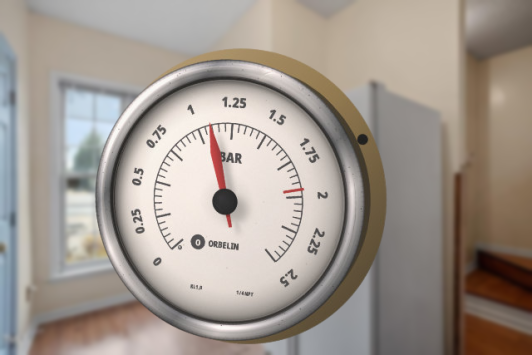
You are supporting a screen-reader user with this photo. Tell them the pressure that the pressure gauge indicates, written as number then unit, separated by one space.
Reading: 1.1 bar
